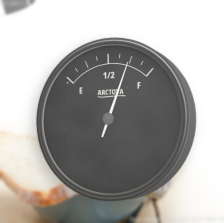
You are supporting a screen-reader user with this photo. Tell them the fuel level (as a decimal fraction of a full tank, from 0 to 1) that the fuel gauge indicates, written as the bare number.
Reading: 0.75
